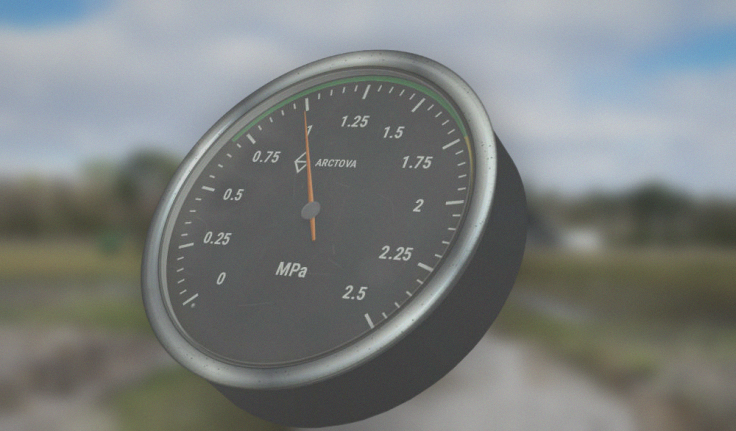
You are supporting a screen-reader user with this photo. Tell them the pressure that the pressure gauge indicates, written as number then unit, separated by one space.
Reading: 1 MPa
